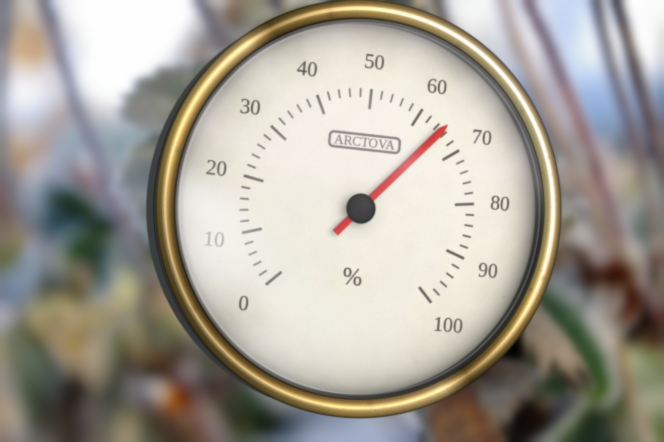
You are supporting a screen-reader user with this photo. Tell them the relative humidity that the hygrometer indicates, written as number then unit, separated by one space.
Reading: 65 %
